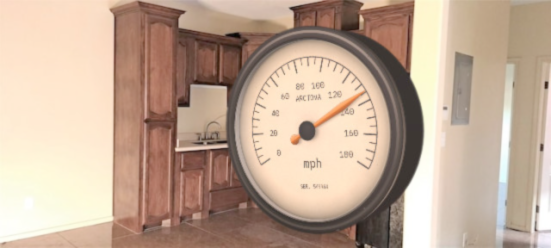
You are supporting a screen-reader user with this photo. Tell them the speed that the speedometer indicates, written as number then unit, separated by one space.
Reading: 135 mph
